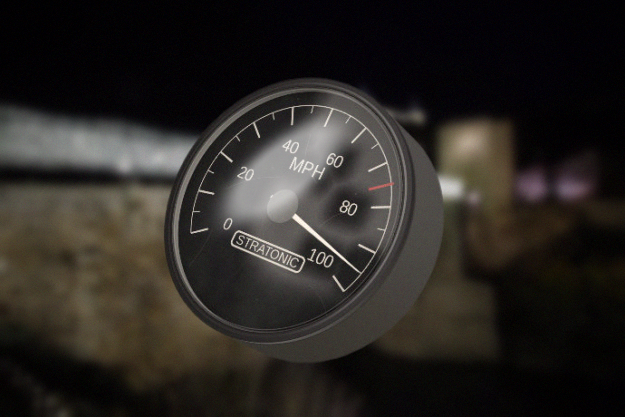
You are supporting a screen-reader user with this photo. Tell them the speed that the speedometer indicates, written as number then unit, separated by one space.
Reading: 95 mph
